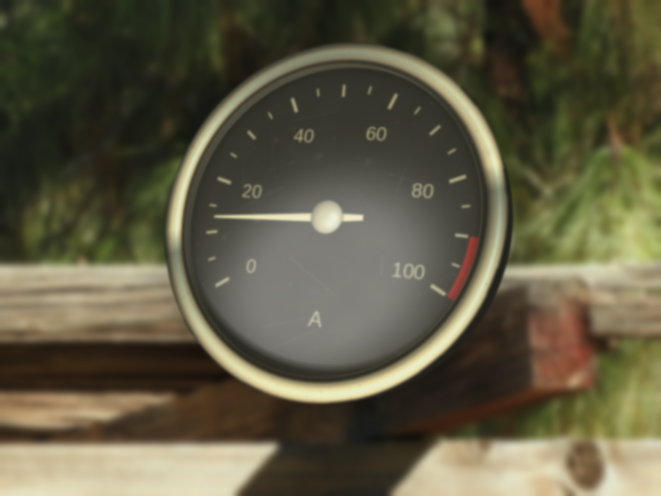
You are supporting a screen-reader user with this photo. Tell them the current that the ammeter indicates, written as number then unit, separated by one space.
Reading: 12.5 A
